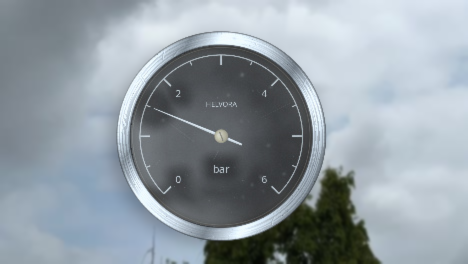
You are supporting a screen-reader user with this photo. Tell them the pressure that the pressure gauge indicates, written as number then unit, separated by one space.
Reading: 1.5 bar
